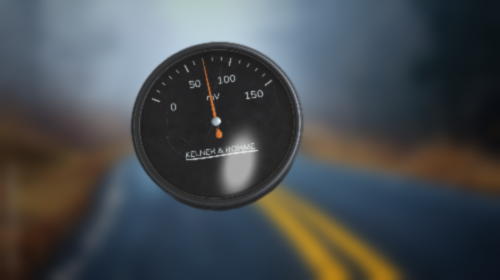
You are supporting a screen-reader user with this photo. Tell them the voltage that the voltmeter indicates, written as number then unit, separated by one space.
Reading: 70 mV
